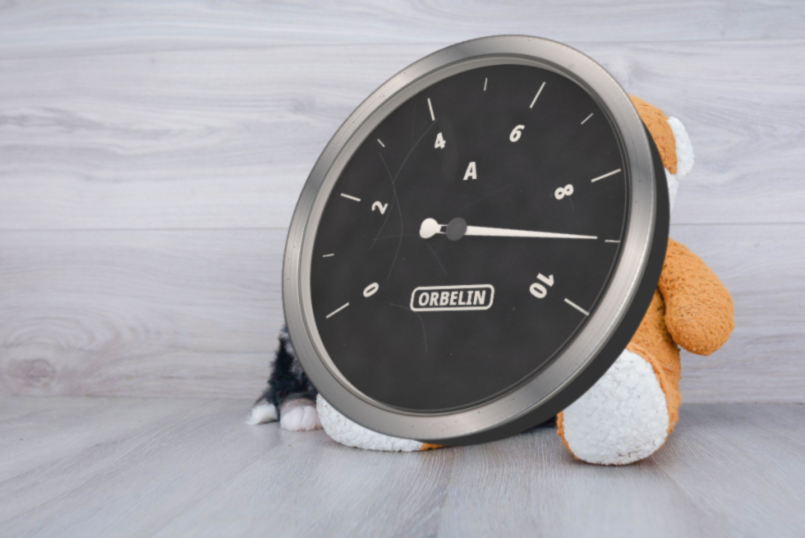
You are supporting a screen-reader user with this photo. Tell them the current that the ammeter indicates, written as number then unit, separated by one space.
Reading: 9 A
